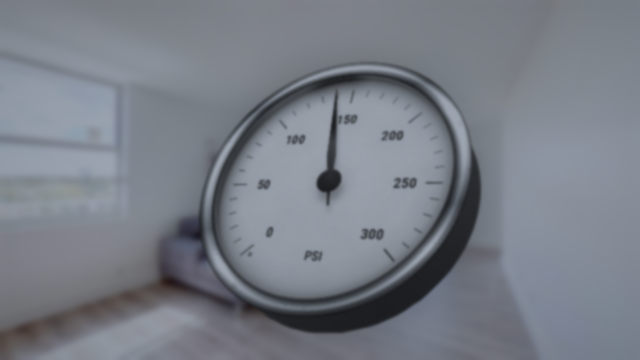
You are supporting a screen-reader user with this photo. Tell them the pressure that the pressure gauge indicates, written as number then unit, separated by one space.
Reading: 140 psi
